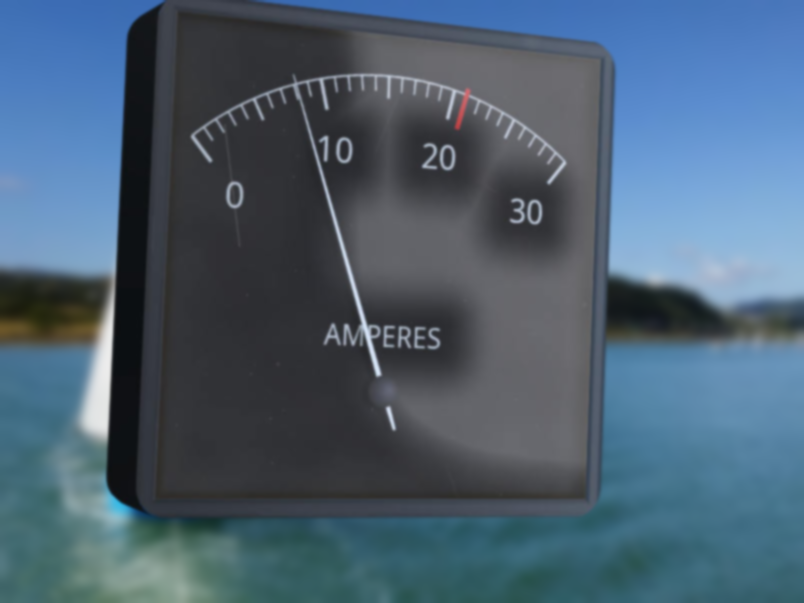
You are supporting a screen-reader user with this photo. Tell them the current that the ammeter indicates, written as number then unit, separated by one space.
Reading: 8 A
